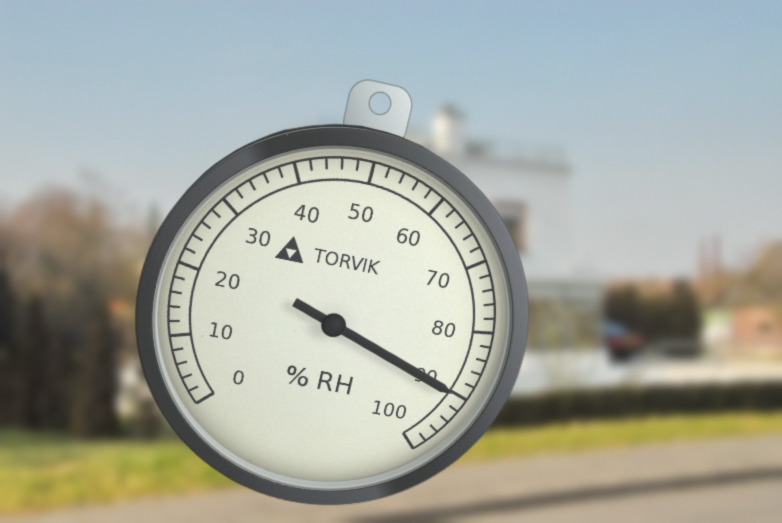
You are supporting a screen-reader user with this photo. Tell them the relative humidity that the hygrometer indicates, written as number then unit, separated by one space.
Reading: 90 %
